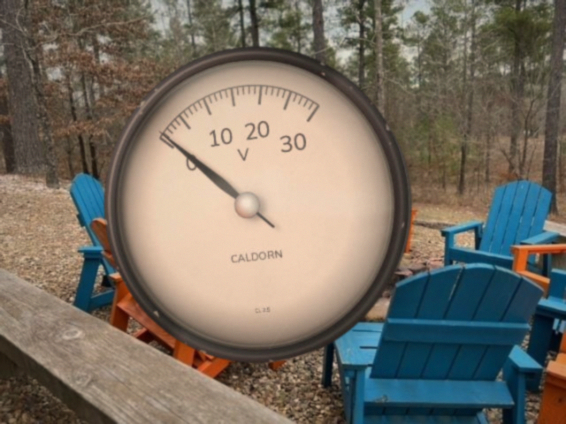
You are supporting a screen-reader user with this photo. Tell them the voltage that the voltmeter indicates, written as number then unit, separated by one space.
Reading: 1 V
